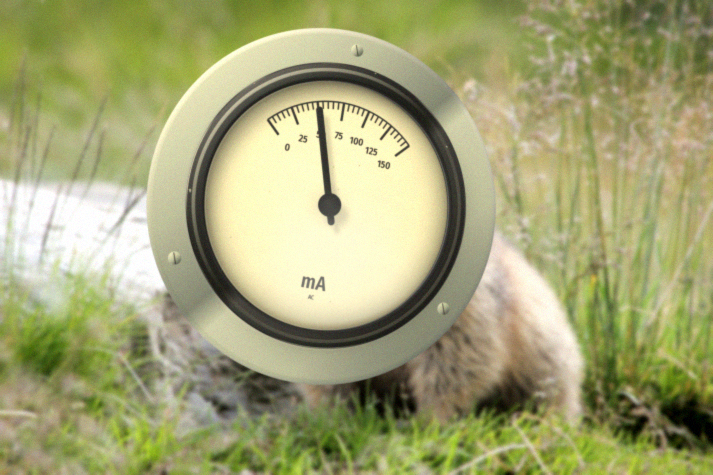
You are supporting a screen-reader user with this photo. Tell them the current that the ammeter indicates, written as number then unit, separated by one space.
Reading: 50 mA
